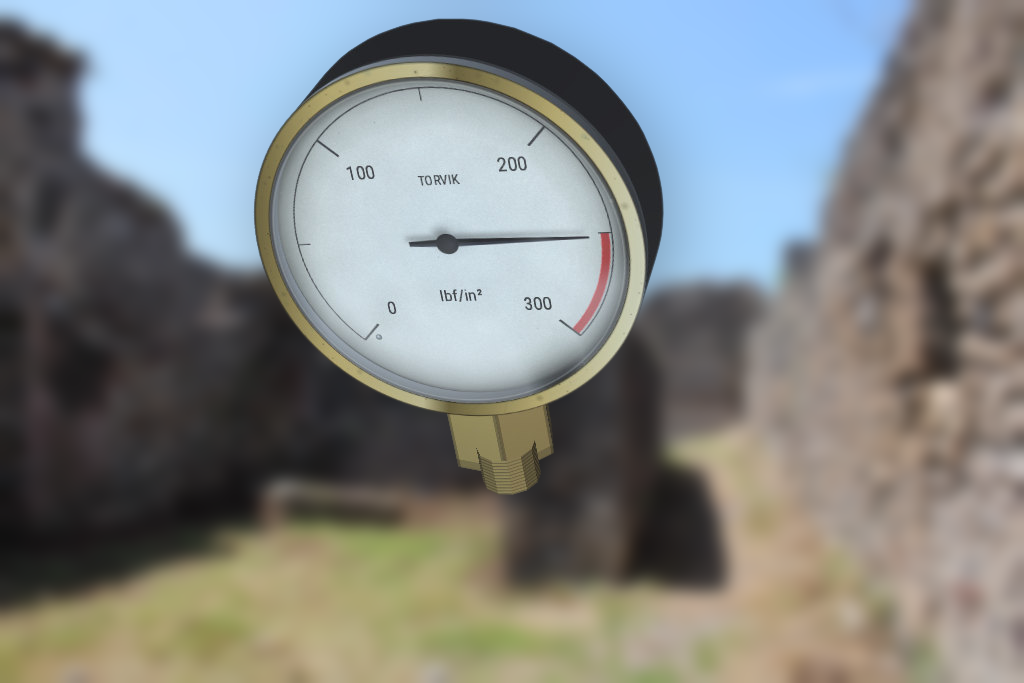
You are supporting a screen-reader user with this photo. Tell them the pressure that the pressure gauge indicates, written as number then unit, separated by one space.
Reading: 250 psi
